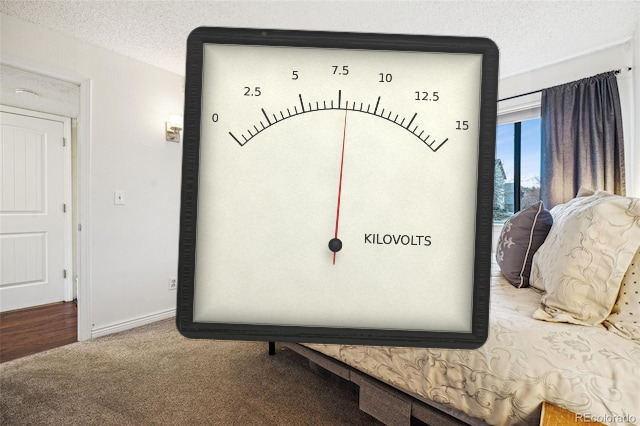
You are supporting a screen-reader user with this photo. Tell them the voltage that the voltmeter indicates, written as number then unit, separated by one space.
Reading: 8 kV
